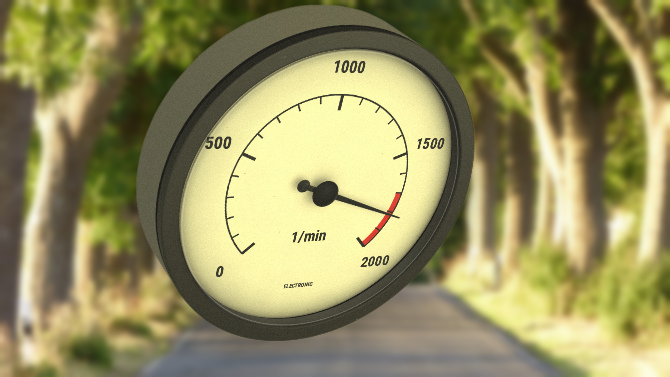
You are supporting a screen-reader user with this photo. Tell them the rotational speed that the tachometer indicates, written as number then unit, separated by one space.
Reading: 1800 rpm
